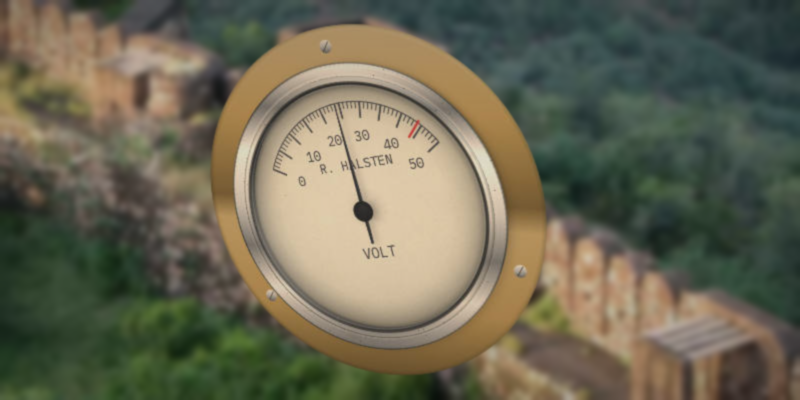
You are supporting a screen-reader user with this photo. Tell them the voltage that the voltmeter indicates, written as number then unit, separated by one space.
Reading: 25 V
